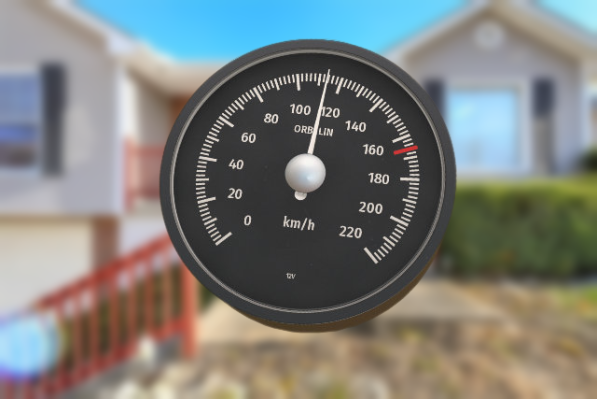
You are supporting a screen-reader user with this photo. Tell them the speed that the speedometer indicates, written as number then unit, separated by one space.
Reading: 114 km/h
